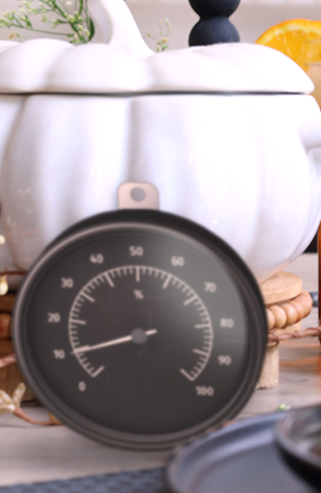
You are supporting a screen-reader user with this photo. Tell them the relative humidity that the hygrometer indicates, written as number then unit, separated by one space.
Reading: 10 %
